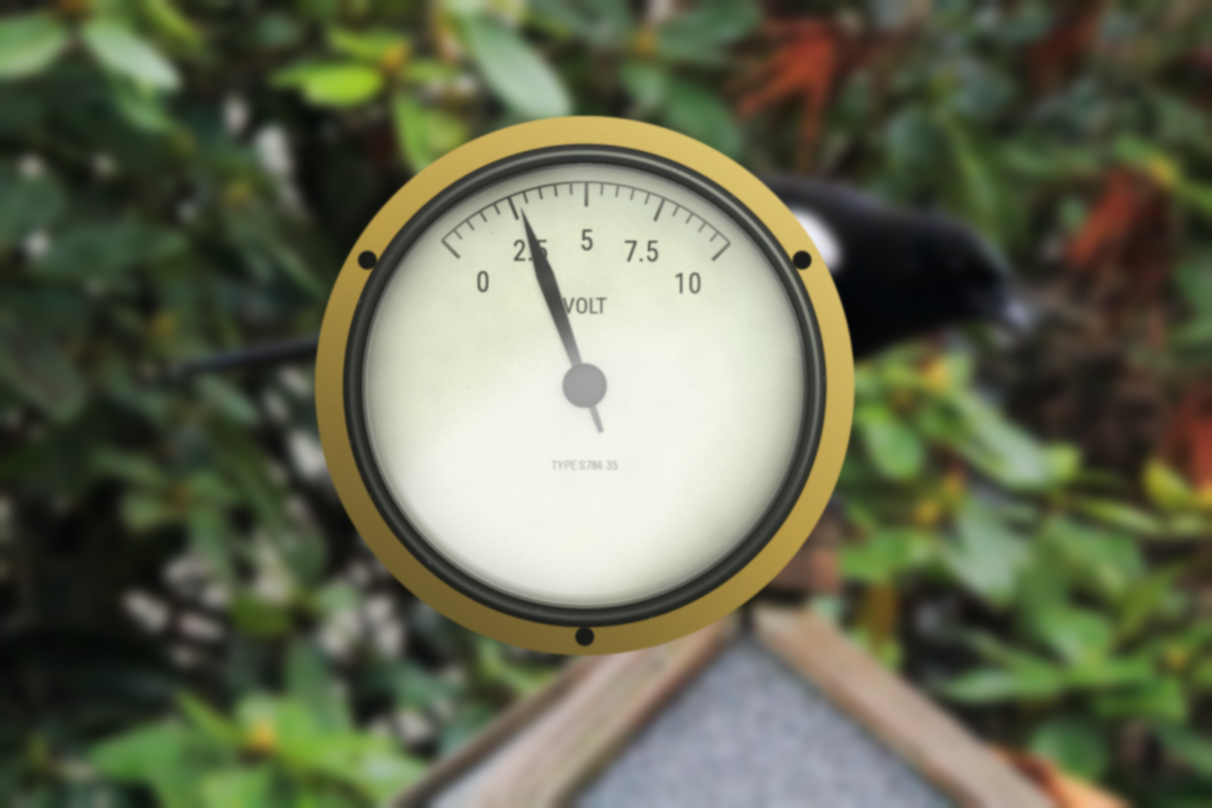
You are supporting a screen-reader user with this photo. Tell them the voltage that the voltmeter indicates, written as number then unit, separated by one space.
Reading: 2.75 V
